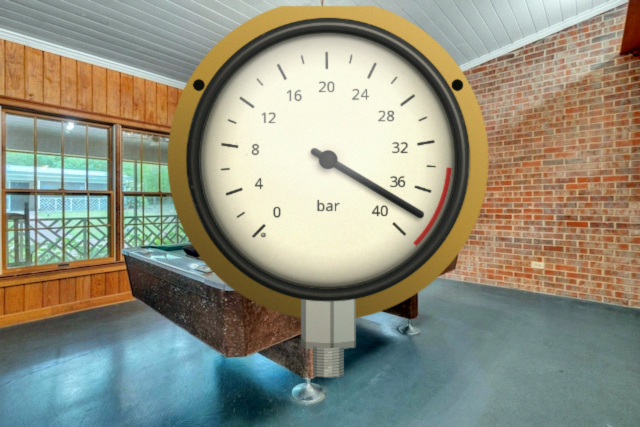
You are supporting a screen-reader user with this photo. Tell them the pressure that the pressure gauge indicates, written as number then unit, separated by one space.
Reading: 38 bar
